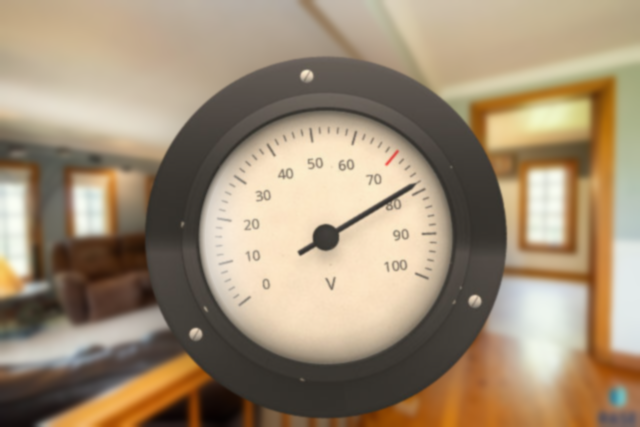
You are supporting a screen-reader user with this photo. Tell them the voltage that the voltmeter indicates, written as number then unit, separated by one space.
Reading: 78 V
